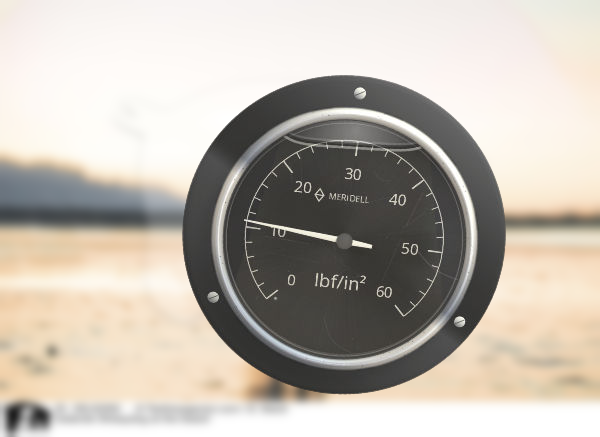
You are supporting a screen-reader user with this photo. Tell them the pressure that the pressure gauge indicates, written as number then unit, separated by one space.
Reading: 11 psi
